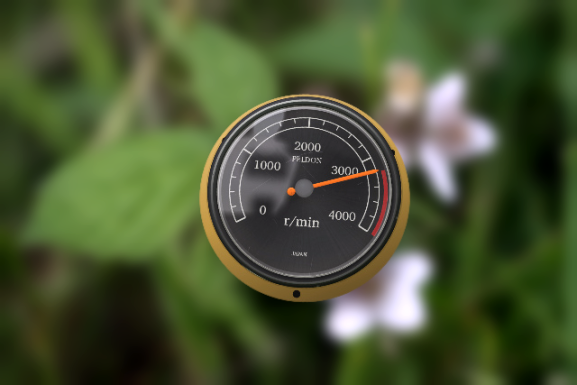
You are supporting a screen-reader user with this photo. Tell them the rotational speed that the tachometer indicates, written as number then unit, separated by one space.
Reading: 3200 rpm
